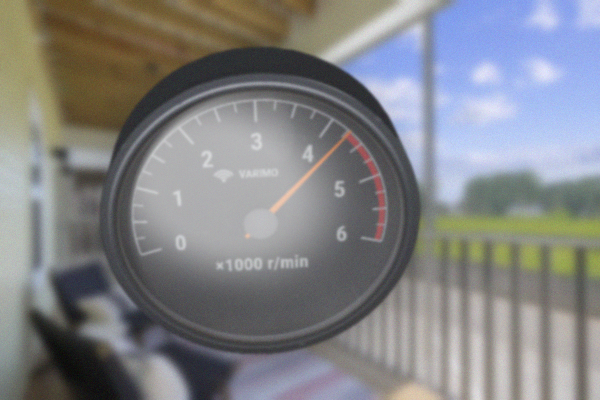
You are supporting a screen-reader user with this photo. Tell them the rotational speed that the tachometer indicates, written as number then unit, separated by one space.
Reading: 4250 rpm
